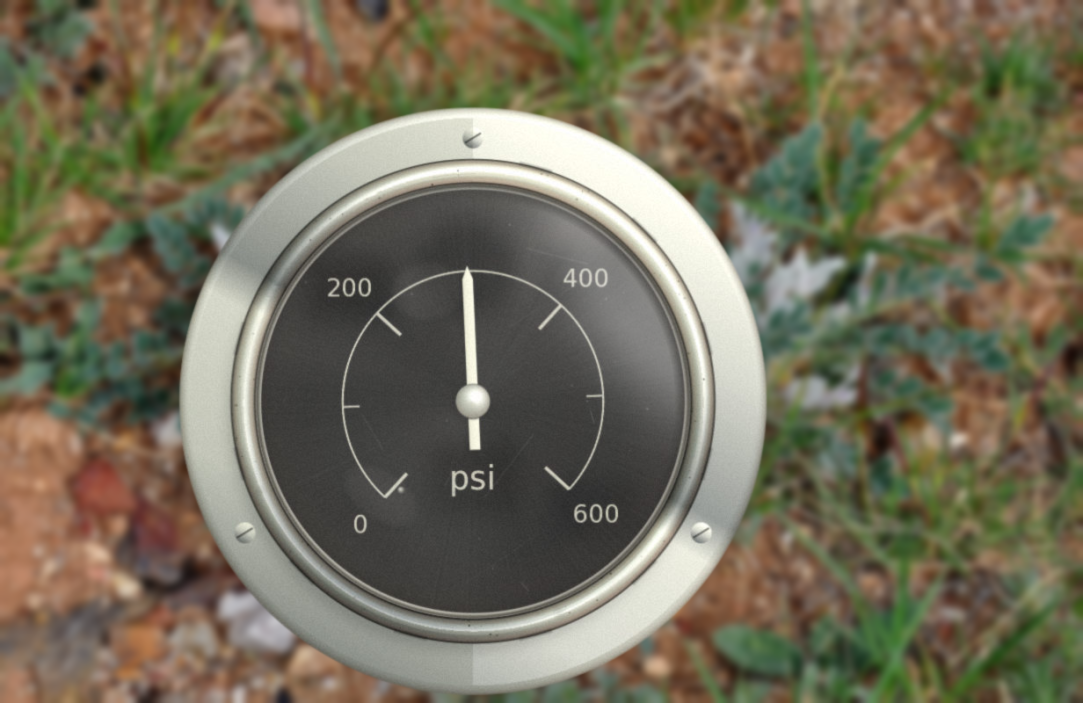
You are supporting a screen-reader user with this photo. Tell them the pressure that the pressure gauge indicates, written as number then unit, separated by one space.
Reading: 300 psi
